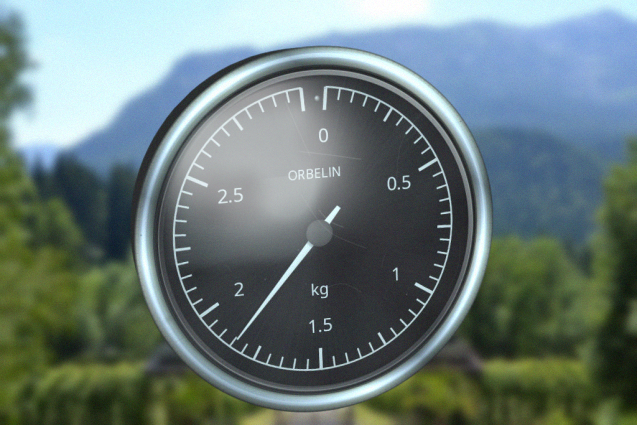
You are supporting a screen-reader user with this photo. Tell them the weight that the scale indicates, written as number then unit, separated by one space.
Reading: 1.85 kg
